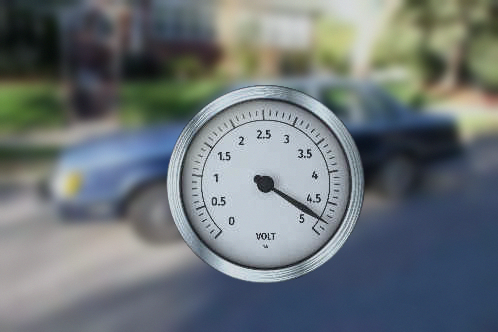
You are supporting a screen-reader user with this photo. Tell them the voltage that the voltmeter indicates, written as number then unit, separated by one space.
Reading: 4.8 V
